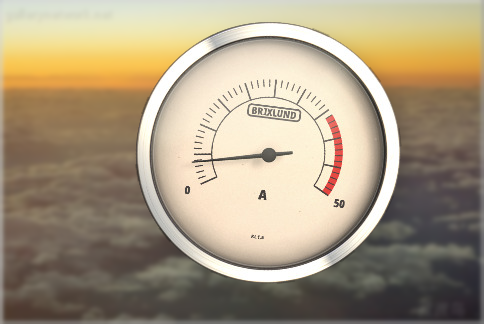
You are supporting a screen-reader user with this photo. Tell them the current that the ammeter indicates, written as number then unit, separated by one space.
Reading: 4 A
